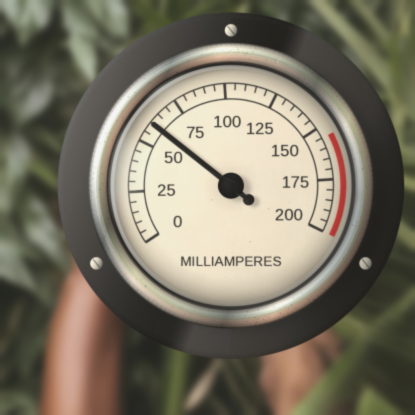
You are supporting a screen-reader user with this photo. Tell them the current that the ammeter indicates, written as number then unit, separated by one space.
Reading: 60 mA
